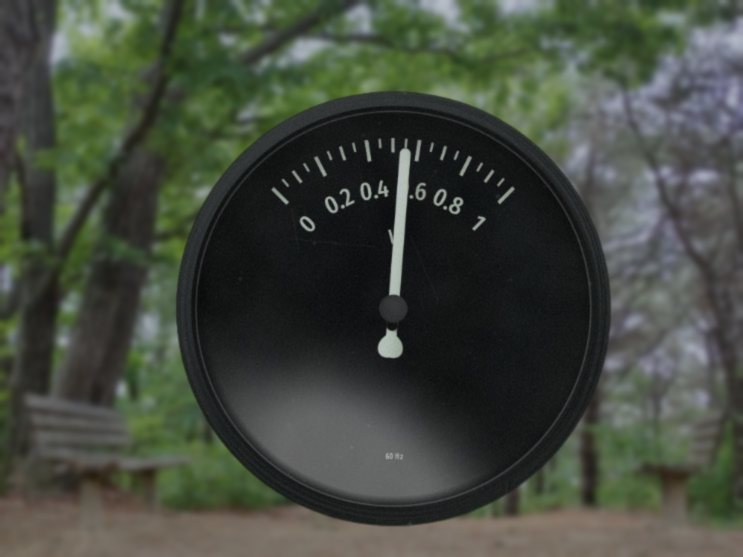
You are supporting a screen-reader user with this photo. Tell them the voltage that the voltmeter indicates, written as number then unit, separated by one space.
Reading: 0.55 V
